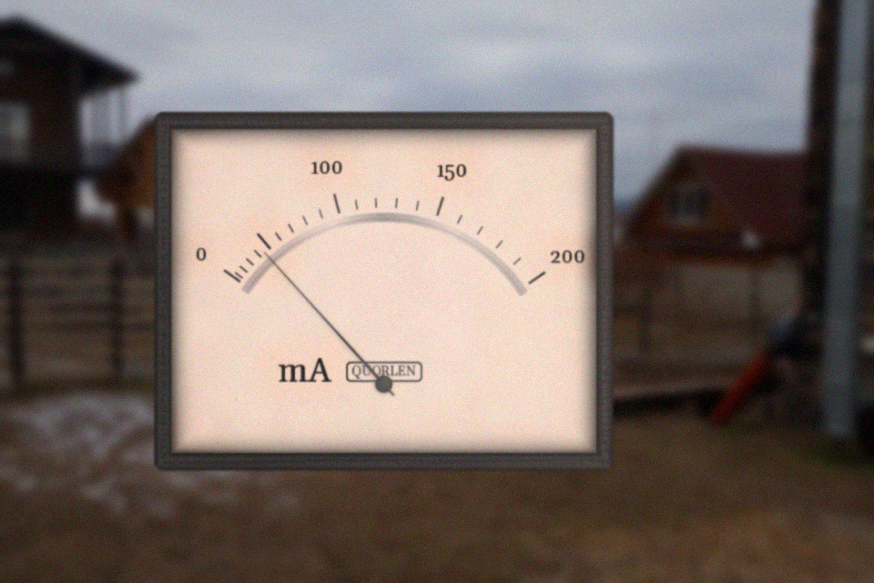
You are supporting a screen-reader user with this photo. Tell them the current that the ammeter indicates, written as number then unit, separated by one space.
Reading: 45 mA
